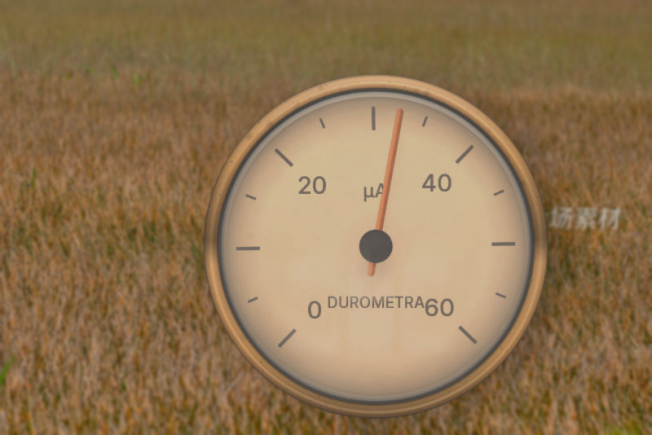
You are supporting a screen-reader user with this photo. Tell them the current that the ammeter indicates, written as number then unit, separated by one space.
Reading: 32.5 µA
